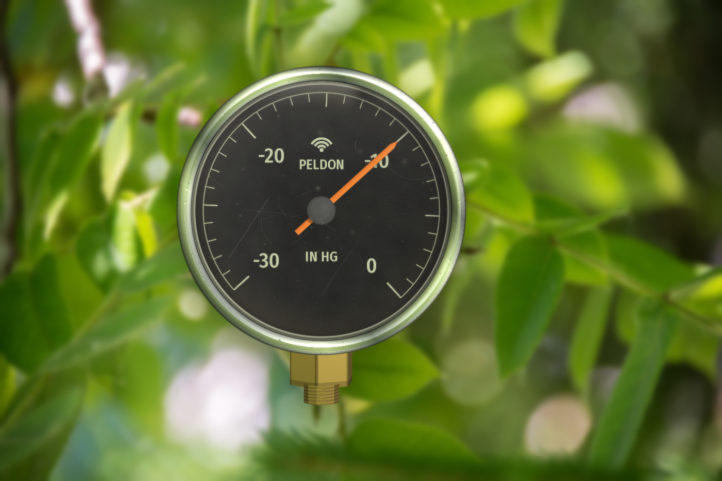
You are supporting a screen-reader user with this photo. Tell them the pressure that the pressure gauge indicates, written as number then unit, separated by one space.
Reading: -10 inHg
